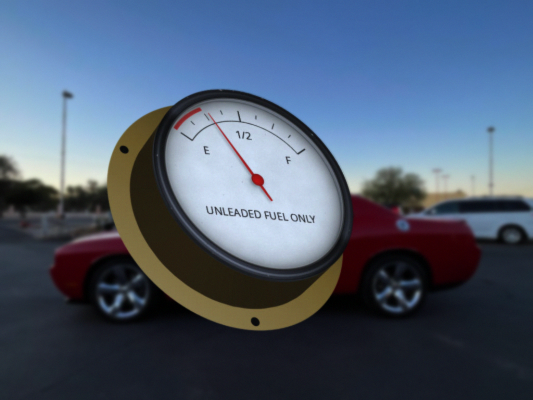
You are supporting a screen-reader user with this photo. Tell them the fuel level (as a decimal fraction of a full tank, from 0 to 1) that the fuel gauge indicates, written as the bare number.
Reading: 0.25
